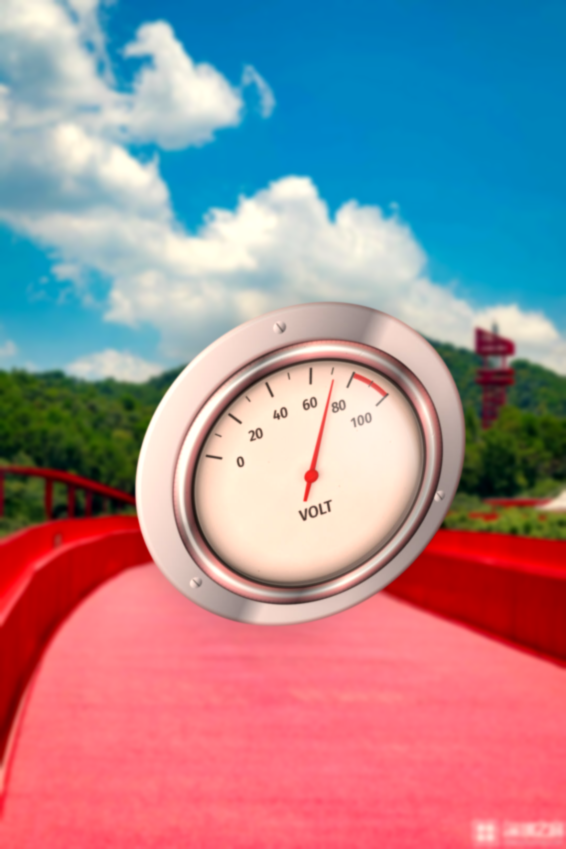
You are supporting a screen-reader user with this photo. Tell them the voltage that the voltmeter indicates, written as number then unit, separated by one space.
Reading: 70 V
